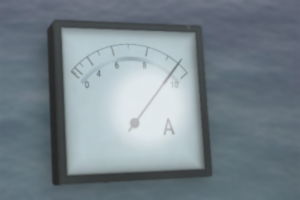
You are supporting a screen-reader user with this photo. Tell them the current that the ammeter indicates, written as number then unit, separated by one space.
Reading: 9.5 A
